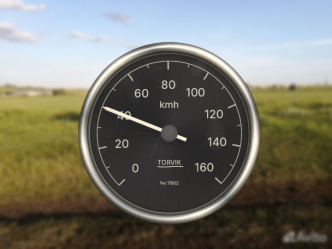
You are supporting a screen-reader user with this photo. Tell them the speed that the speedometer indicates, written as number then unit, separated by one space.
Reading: 40 km/h
